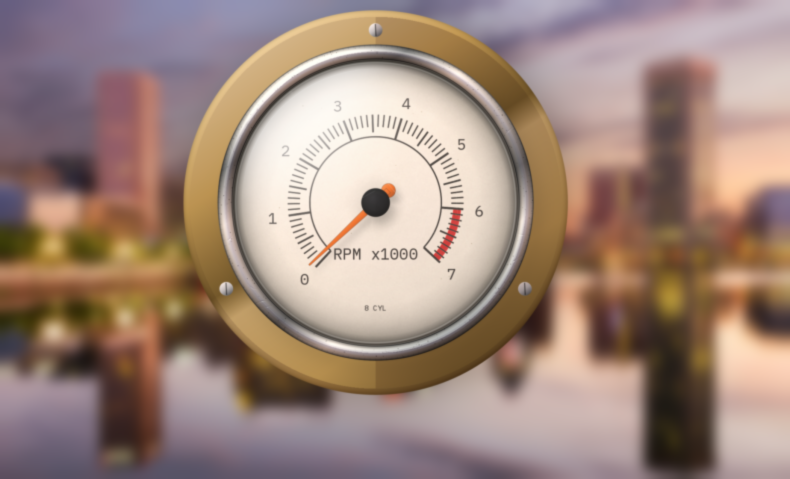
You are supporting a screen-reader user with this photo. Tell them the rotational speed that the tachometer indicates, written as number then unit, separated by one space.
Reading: 100 rpm
